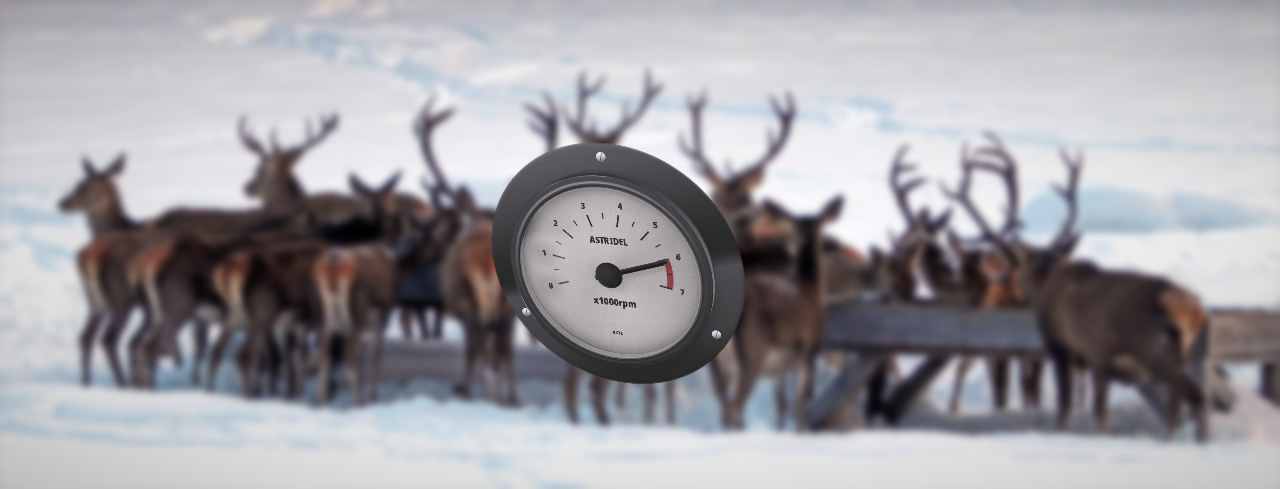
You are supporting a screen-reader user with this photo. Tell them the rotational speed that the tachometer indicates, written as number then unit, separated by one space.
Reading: 6000 rpm
